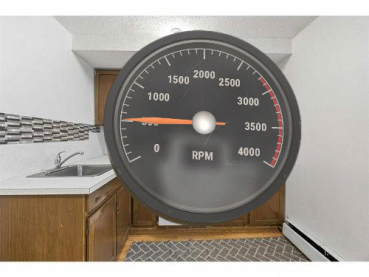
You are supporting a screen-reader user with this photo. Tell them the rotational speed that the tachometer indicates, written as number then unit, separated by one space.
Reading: 500 rpm
